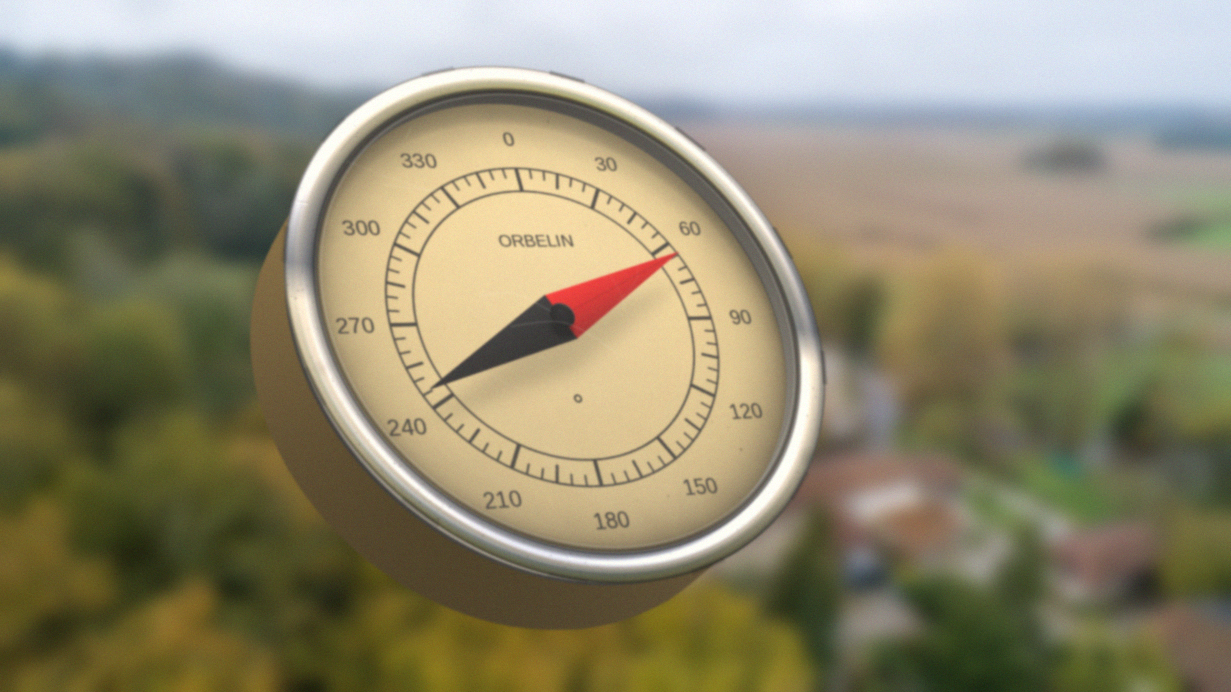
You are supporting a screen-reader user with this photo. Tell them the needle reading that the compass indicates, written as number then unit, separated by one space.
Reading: 65 °
